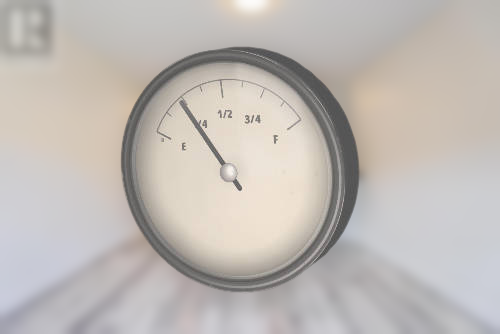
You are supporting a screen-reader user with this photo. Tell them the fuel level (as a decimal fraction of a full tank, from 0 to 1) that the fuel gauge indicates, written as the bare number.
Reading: 0.25
